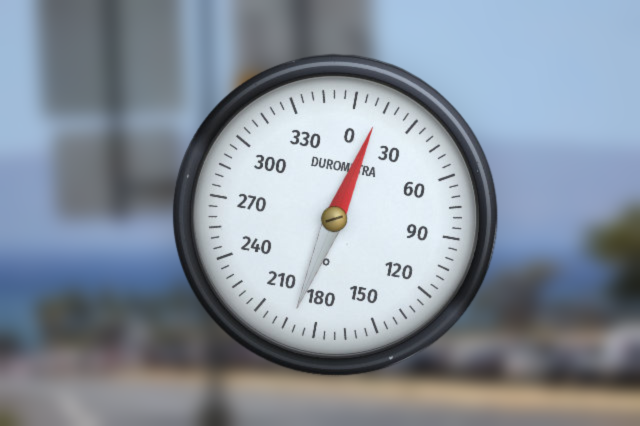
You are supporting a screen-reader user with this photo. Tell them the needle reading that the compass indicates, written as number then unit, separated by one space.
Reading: 12.5 °
